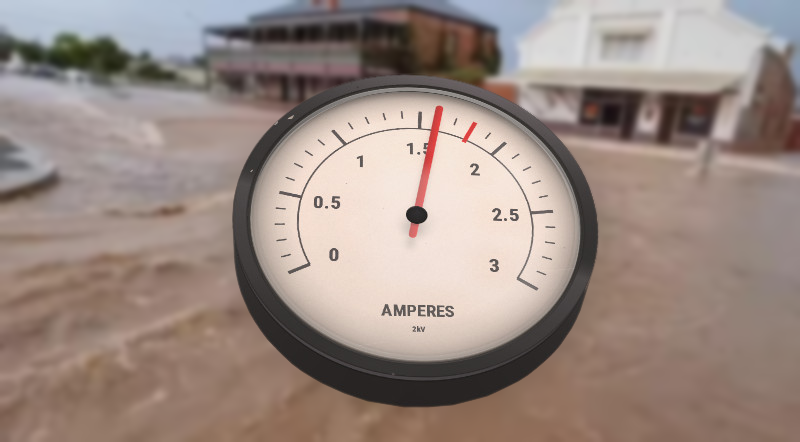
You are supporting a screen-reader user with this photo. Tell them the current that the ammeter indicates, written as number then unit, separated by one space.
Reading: 1.6 A
